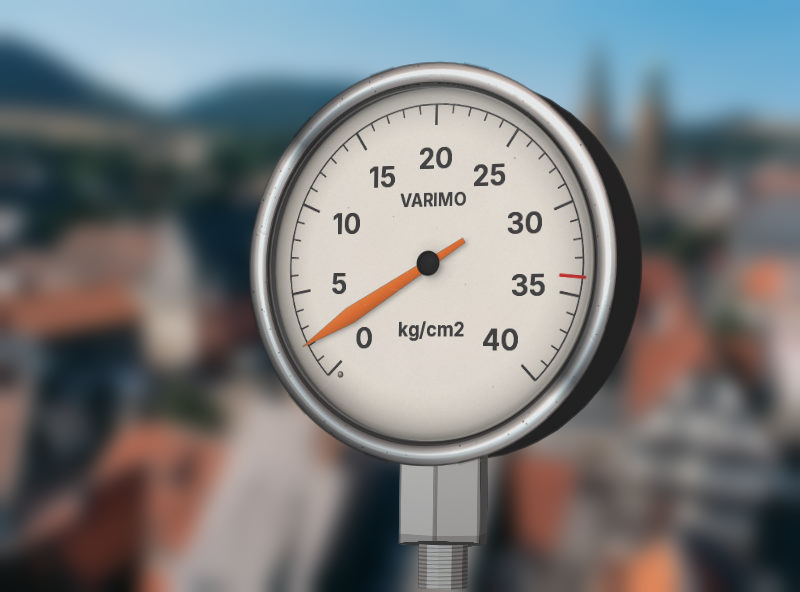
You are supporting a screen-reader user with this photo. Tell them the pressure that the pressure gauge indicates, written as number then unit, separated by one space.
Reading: 2 kg/cm²
